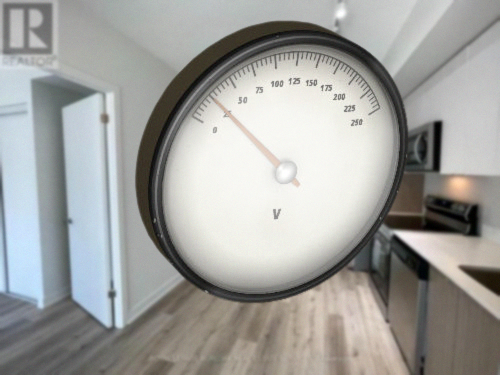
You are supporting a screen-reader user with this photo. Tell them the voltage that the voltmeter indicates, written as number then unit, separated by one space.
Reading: 25 V
